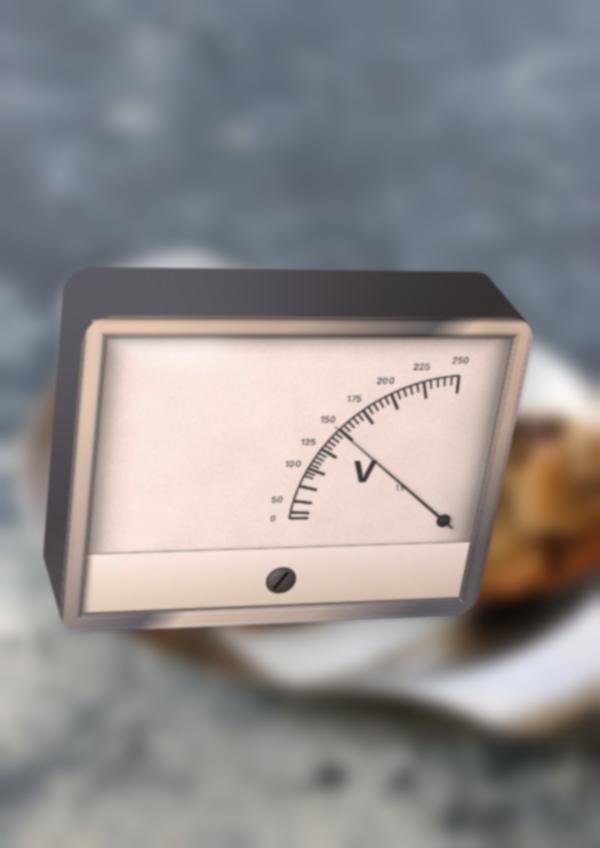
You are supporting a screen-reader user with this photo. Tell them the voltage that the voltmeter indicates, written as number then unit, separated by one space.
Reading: 150 V
